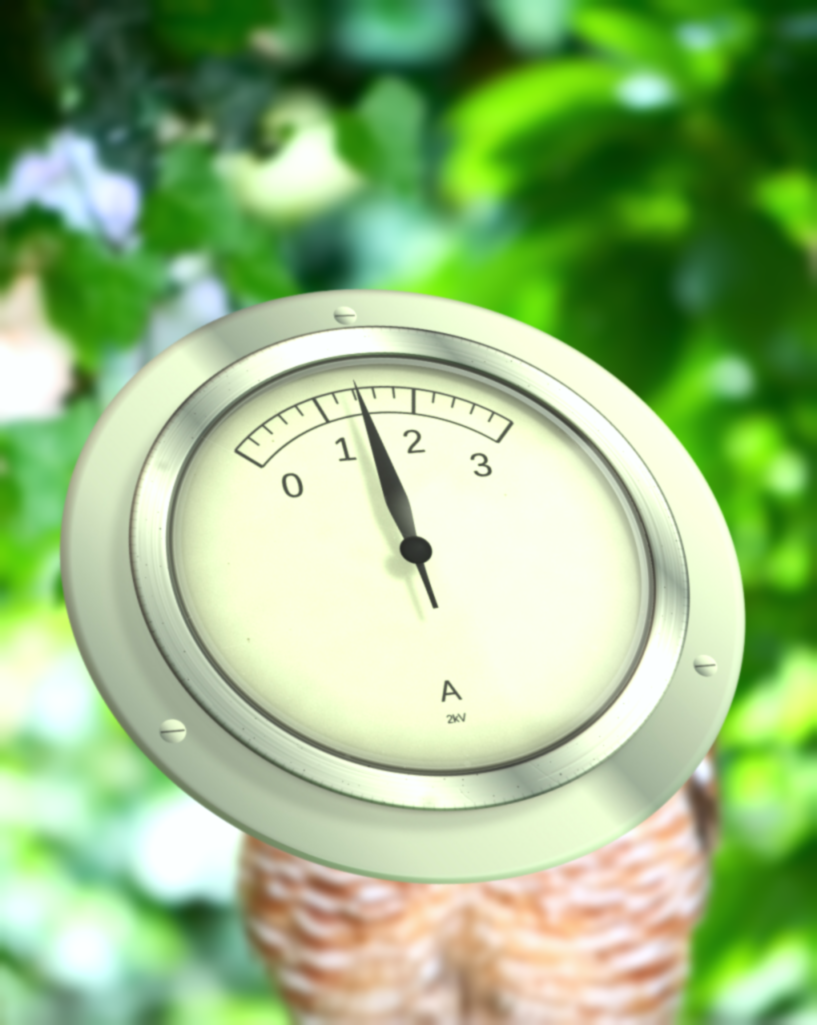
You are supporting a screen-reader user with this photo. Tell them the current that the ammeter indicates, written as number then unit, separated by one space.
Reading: 1.4 A
